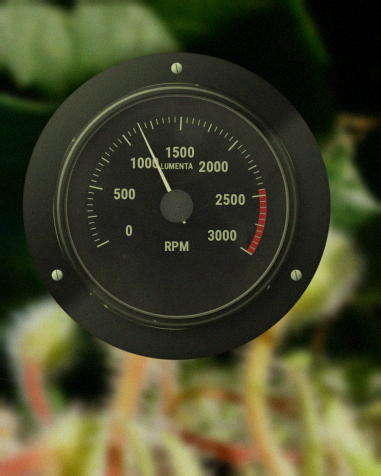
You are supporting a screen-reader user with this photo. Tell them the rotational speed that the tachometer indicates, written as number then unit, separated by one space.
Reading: 1150 rpm
